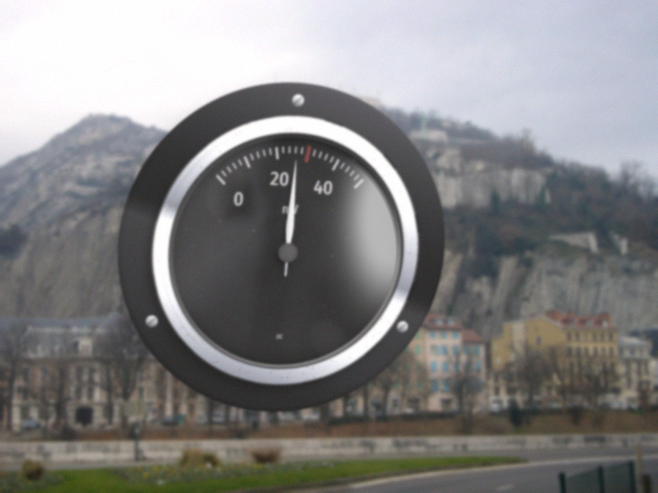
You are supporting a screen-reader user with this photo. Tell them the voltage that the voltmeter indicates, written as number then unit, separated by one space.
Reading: 26 mV
